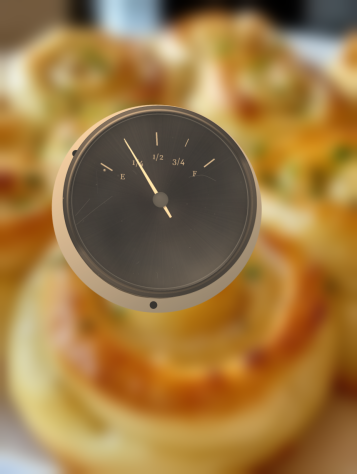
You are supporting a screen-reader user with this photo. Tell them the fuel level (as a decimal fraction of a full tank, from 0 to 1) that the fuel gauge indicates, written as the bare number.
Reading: 0.25
